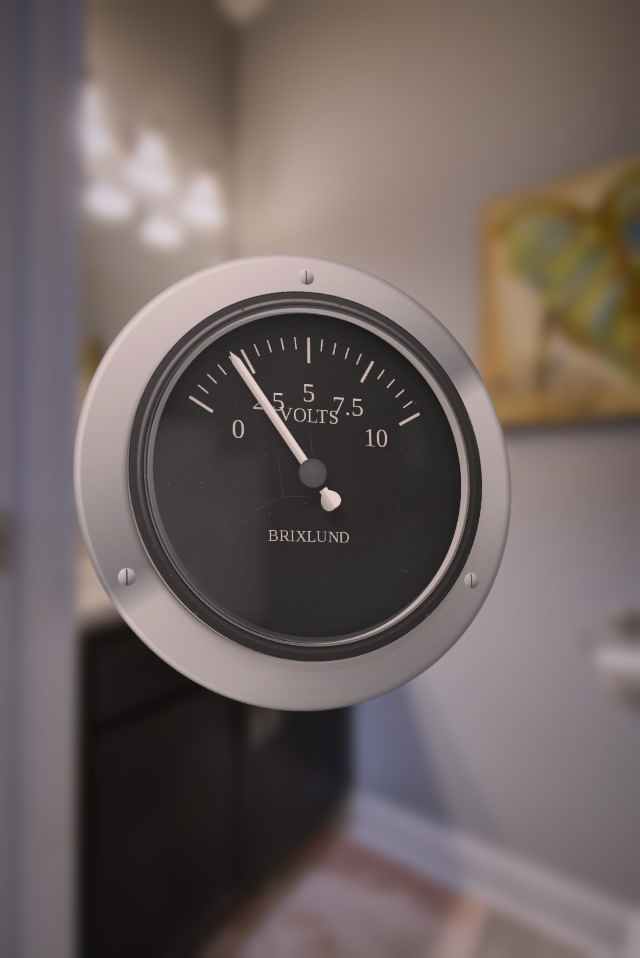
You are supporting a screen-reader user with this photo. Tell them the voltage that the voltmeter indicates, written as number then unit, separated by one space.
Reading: 2 V
